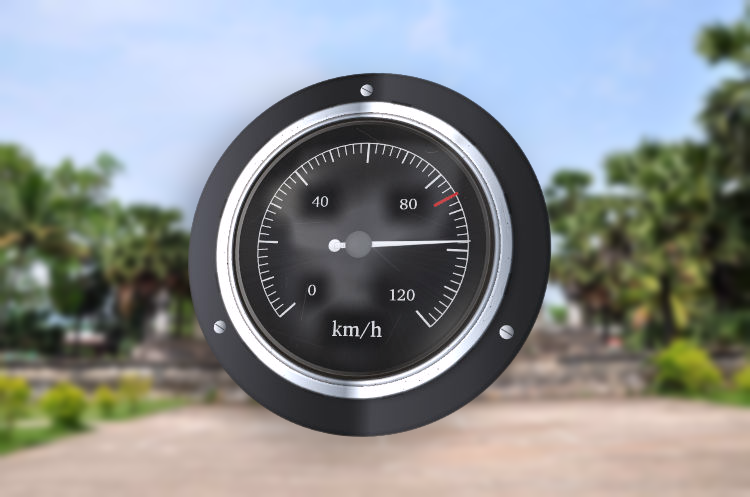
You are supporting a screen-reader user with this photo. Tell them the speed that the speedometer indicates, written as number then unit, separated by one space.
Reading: 98 km/h
